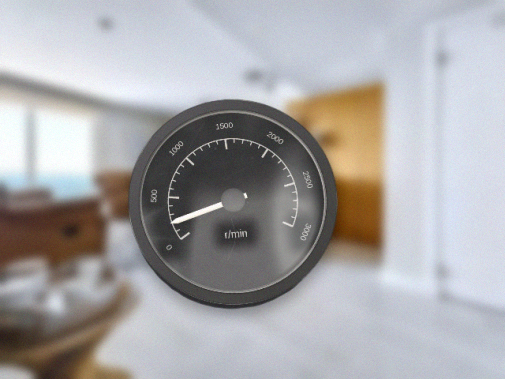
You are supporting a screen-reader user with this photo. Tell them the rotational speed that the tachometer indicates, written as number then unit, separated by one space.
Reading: 200 rpm
